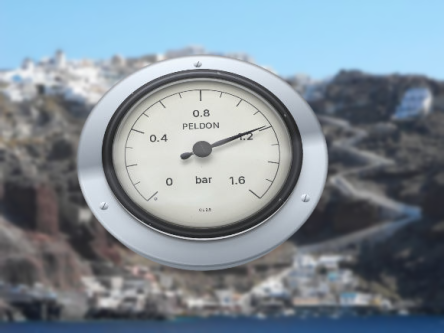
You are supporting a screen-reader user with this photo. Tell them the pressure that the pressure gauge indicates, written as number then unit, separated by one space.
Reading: 1.2 bar
